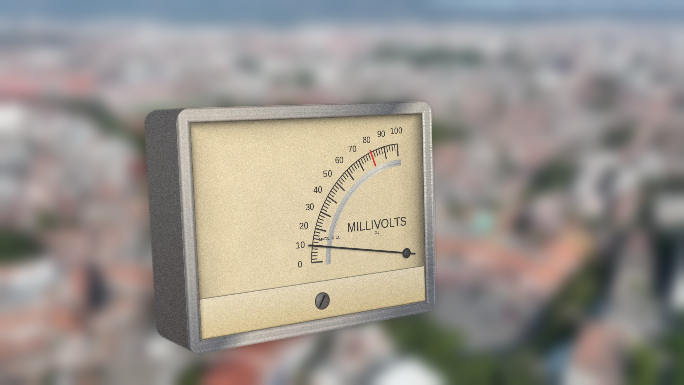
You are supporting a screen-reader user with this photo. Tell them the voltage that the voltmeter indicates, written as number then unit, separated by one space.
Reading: 10 mV
